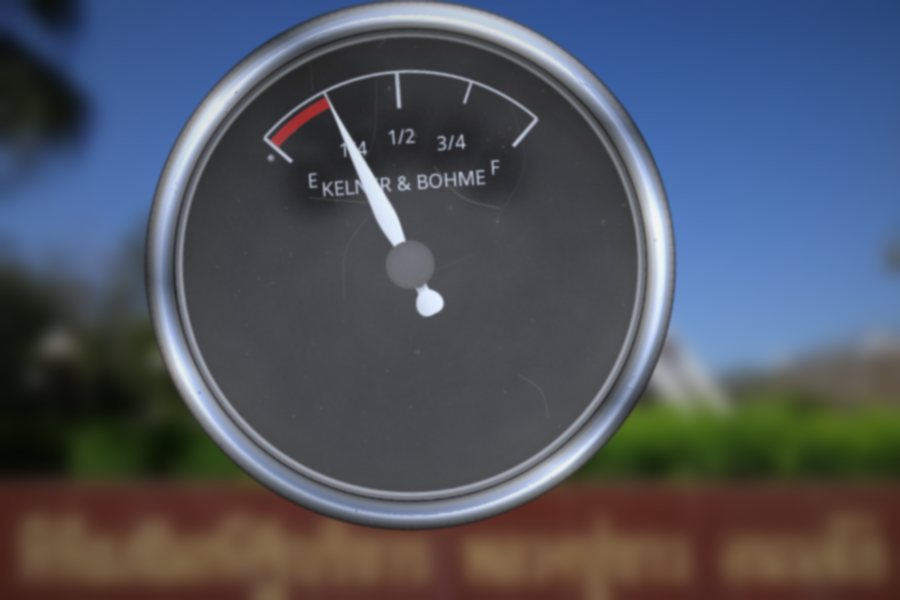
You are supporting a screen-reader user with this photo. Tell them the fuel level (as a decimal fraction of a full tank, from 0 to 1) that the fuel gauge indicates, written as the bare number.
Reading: 0.25
